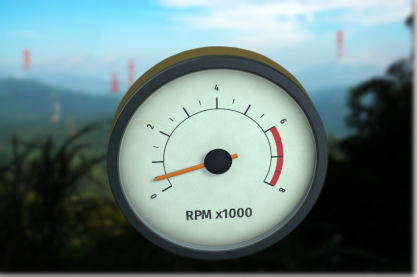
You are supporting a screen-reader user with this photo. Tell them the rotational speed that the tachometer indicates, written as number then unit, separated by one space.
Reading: 500 rpm
